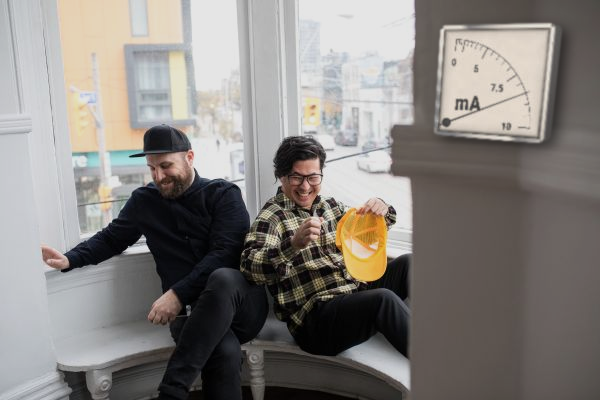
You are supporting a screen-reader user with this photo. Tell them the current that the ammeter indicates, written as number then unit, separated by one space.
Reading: 8.5 mA
